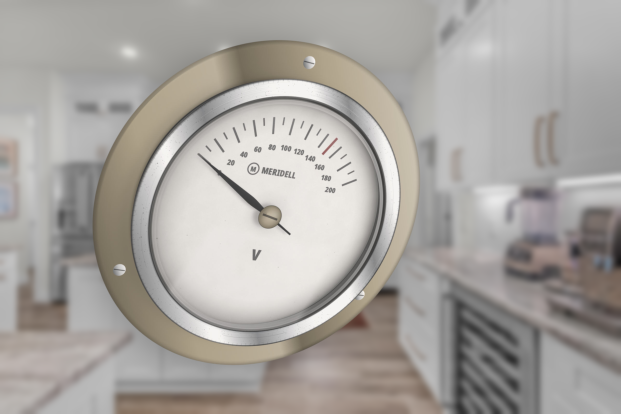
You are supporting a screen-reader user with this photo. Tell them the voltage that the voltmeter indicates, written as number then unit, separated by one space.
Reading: 0 V
